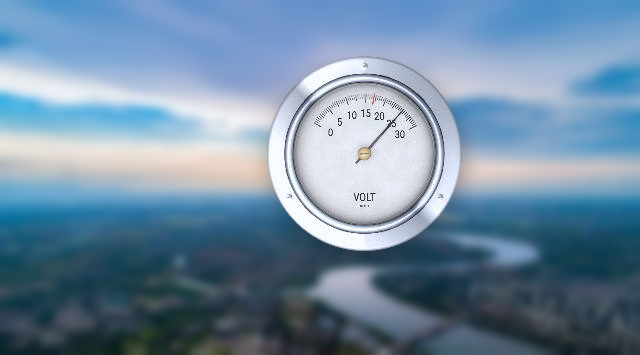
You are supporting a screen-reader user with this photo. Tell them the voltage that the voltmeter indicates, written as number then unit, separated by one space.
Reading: 25 V
